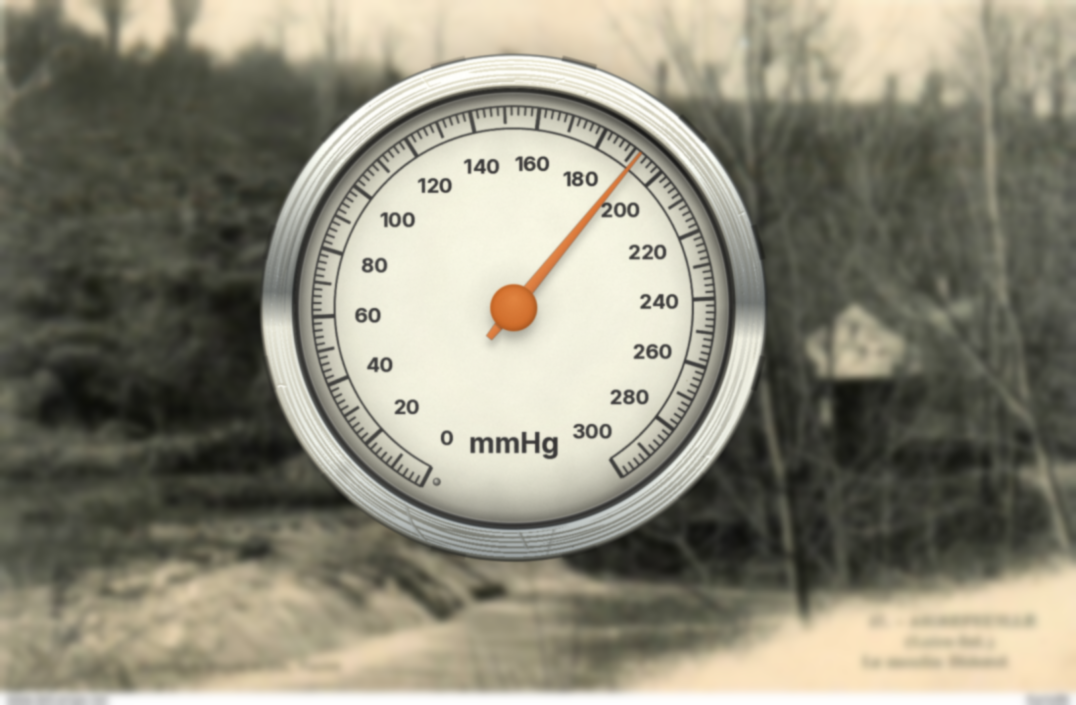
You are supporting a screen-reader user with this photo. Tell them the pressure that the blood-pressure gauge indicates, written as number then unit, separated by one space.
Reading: 192 mmHg
